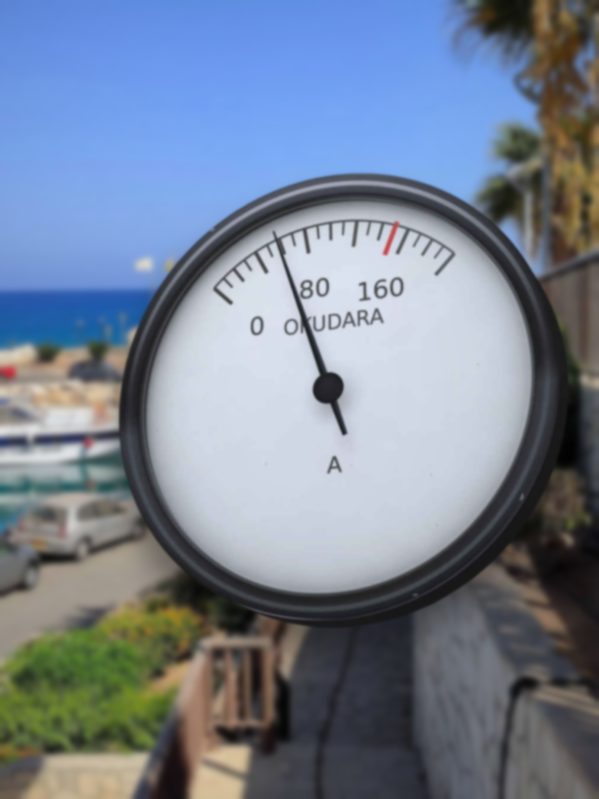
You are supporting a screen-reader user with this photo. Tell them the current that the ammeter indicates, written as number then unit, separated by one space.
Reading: 60 A
